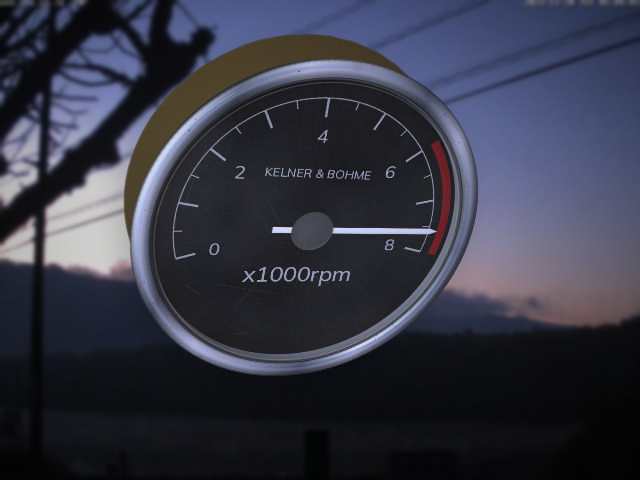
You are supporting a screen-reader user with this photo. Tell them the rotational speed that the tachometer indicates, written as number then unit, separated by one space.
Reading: 7500 rpm
